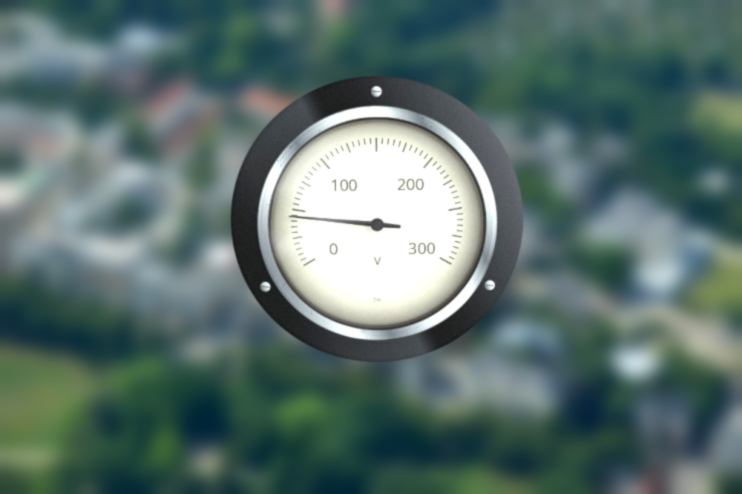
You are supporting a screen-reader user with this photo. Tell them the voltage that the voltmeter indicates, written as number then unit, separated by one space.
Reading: 45 V
